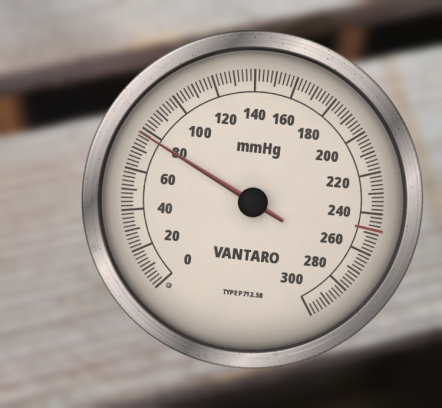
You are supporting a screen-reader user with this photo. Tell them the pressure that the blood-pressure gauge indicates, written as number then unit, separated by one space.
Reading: 78 mmHg
